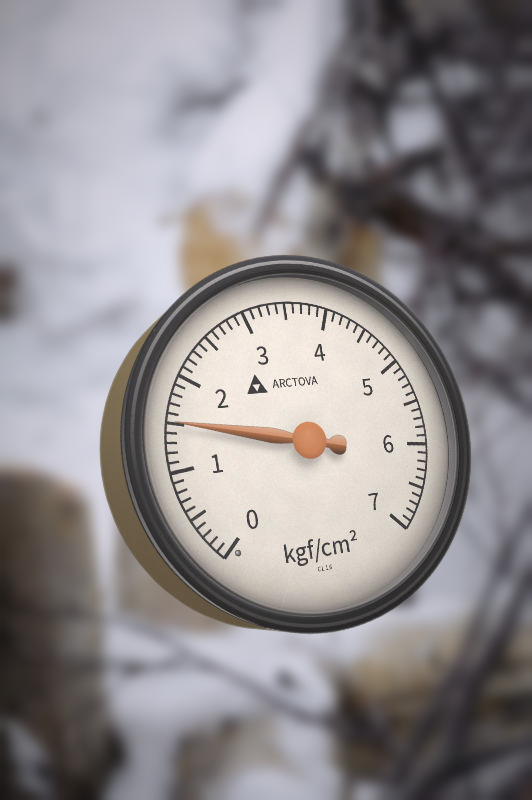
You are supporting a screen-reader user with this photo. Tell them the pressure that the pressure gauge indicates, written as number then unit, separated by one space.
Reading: 1.5 kg/cm²
